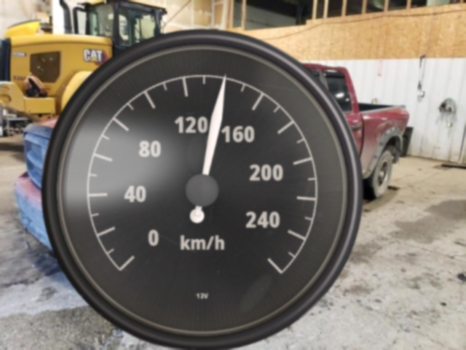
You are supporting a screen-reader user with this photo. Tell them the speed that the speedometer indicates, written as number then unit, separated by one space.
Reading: 140 km/h
